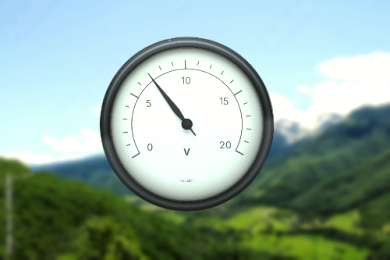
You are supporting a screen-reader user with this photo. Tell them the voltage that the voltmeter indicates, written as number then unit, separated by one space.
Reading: 7 V
